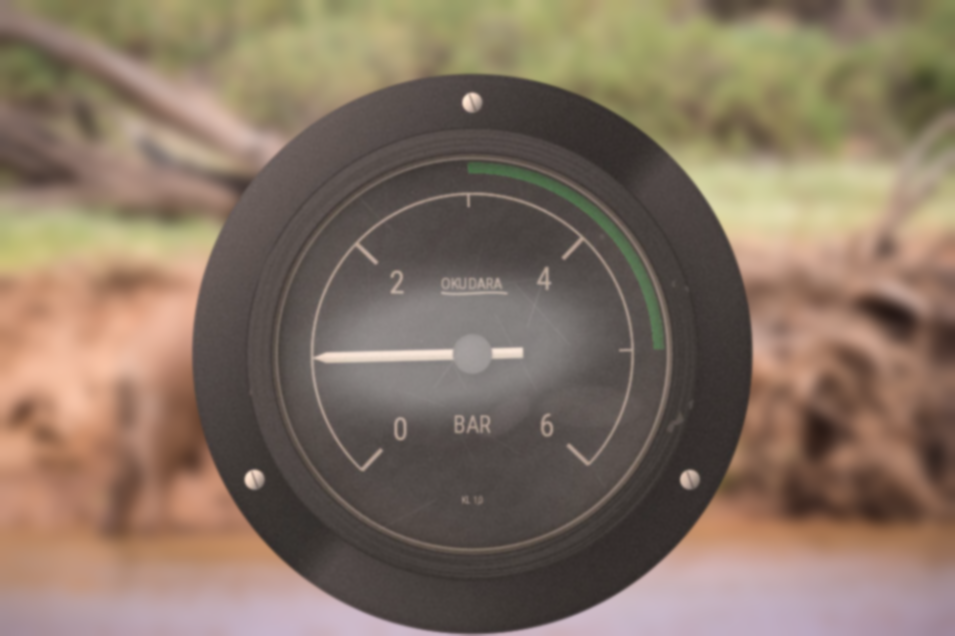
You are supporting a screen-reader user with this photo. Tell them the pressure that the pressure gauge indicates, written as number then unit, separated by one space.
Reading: 1 bar
